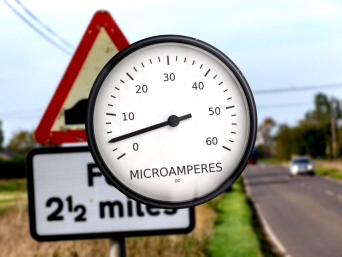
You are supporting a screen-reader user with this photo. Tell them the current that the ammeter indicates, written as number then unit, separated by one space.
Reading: 4 µA
